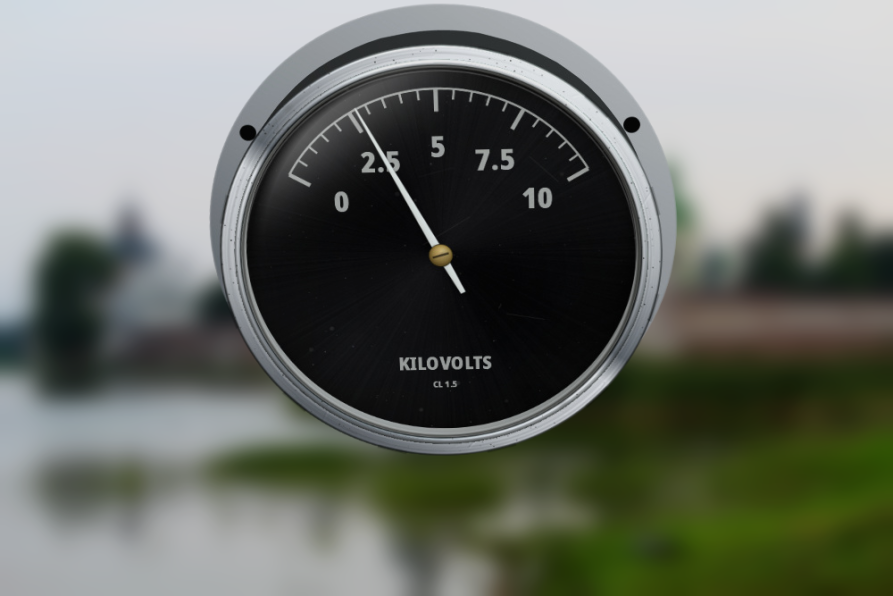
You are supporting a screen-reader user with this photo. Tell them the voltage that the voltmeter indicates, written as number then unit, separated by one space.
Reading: 2.75 kV
